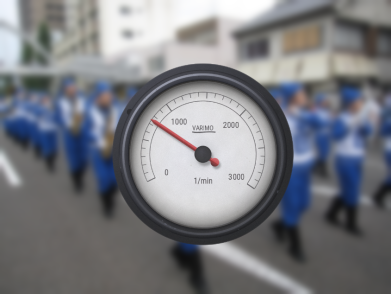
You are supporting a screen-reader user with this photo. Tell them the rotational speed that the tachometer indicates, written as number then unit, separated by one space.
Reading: 750 rpm
